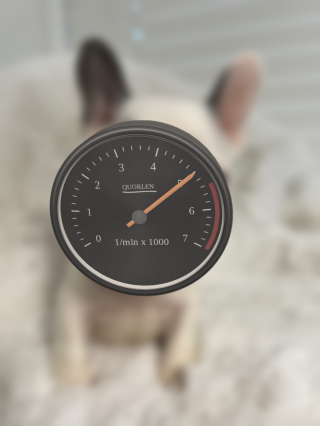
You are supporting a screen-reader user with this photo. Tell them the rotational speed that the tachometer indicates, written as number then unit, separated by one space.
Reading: 5000 rpm
